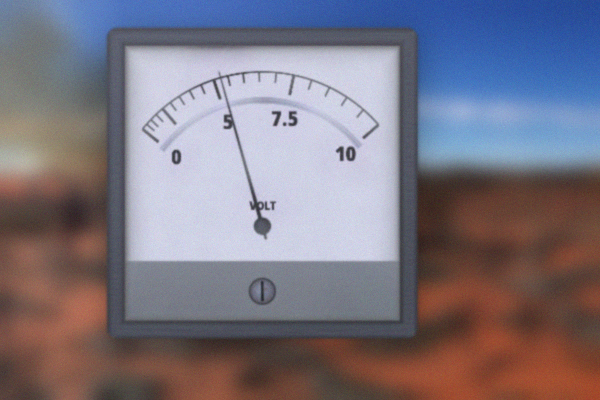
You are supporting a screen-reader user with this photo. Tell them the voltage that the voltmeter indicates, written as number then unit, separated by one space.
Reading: 5.25 V
